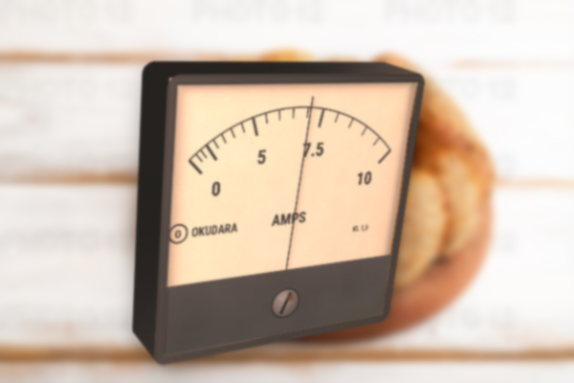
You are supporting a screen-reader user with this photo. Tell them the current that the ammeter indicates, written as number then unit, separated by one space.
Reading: 7 A
